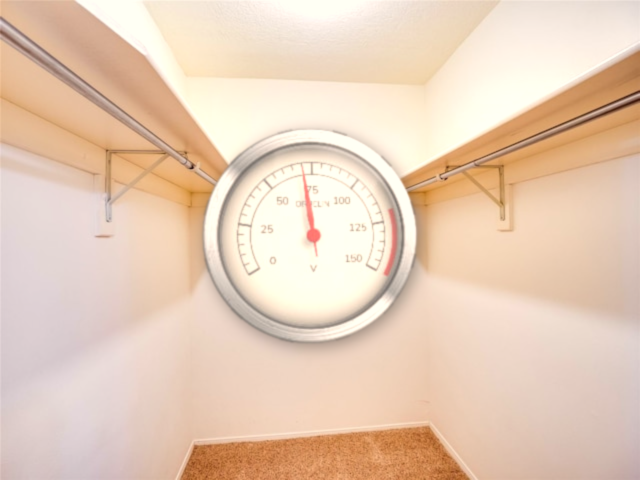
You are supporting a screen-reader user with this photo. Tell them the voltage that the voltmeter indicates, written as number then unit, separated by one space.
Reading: 70 V
